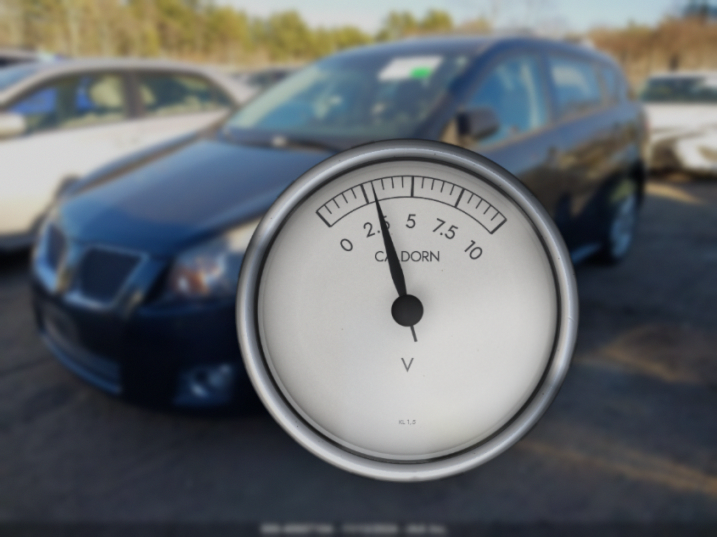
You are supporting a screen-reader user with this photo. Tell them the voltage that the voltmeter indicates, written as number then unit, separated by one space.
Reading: 3 V
